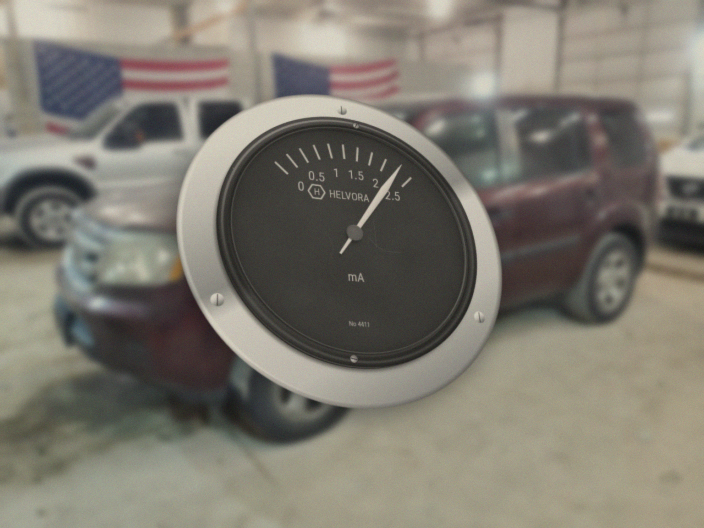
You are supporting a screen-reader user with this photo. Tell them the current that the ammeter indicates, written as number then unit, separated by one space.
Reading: 2.25 mA
